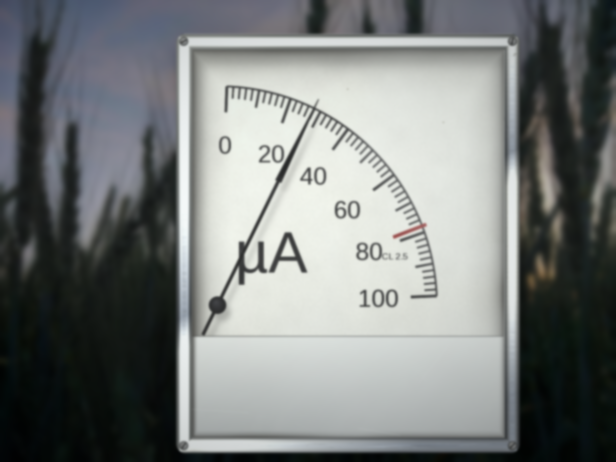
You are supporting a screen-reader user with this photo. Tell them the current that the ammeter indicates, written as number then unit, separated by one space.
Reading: 28 µA
